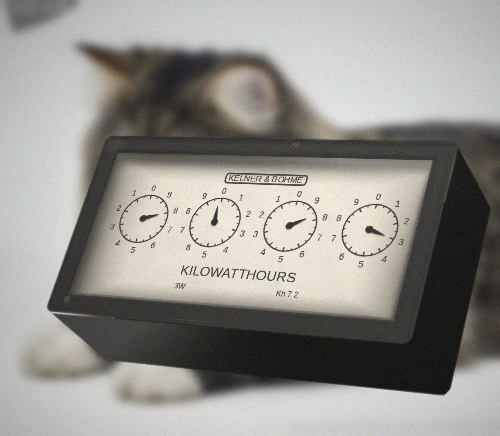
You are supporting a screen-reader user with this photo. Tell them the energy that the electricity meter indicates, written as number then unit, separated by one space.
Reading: 7983 kWh
